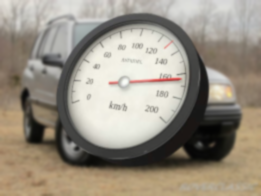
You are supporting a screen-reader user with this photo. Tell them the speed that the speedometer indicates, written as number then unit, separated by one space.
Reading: 165 km/h
